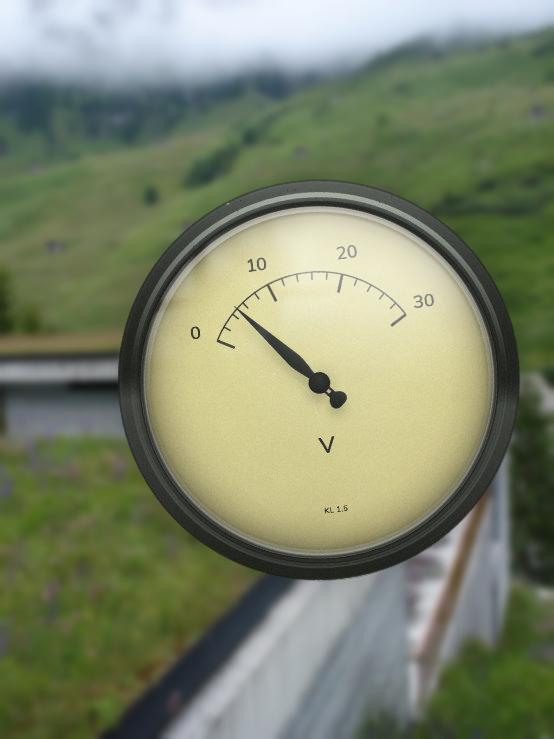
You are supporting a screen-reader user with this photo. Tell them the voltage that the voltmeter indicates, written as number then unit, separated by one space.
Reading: 5 V
